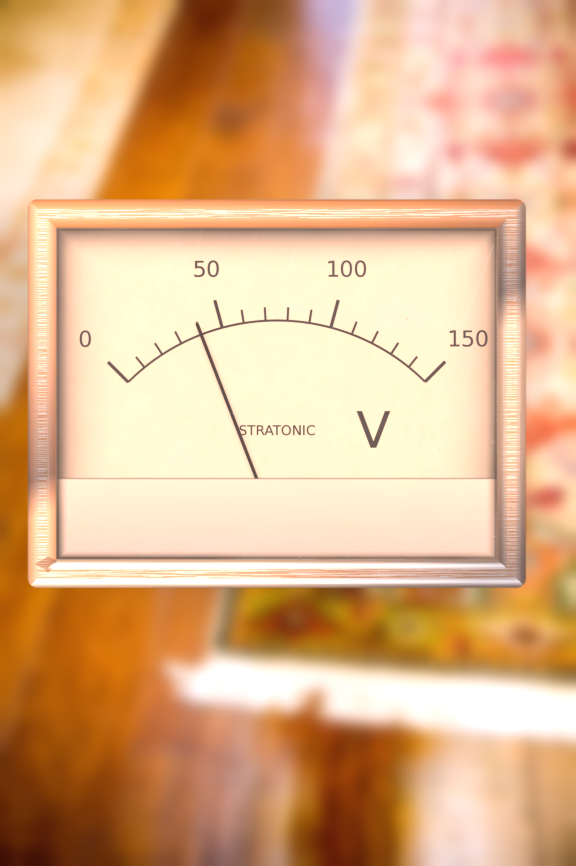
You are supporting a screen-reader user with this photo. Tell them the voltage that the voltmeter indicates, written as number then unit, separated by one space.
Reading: 40 V
